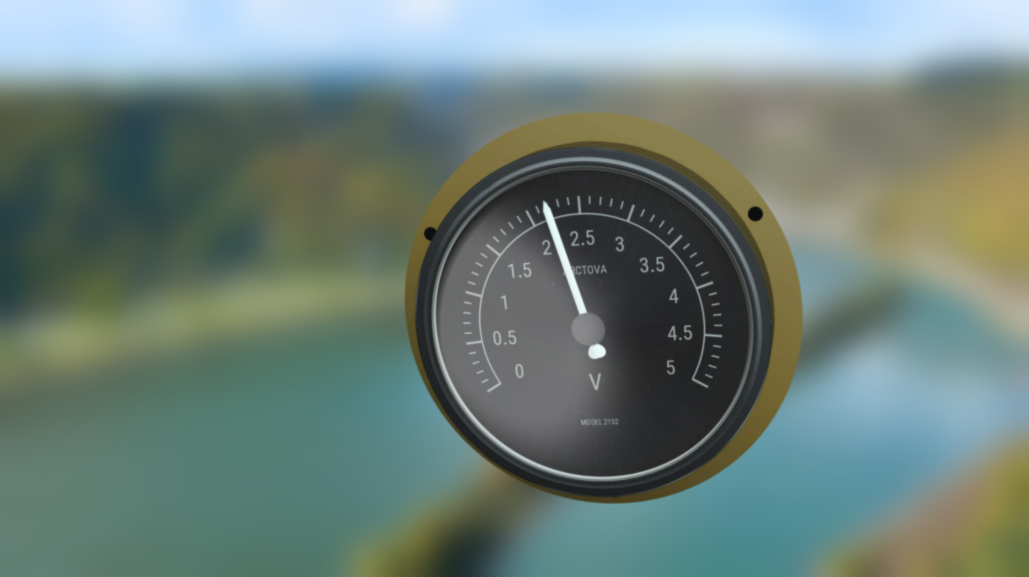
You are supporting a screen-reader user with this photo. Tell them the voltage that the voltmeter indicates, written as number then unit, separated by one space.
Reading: 2.2 V
